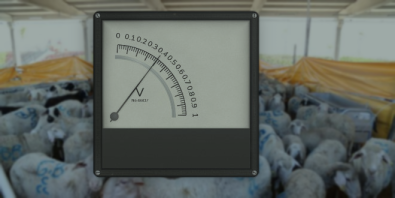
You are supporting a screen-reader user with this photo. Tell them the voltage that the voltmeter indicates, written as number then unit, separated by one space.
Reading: 0.4 V
